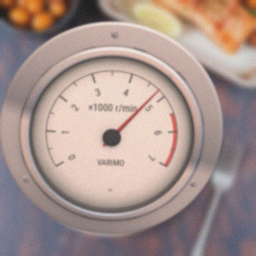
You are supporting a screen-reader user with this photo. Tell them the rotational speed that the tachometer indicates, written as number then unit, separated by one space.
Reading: 4750 rpm
